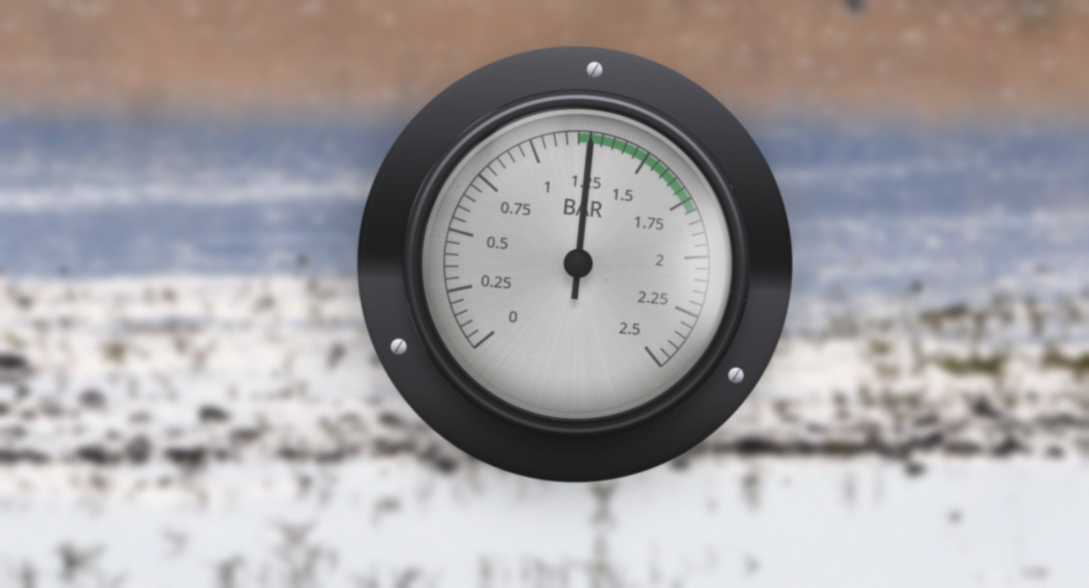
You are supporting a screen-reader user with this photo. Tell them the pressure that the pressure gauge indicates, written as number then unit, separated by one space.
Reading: 1.25 bar
